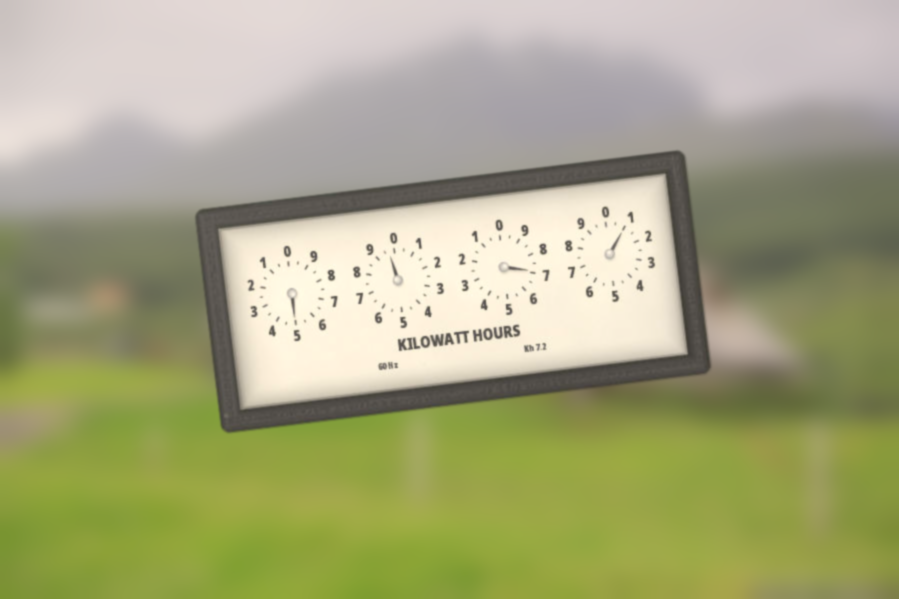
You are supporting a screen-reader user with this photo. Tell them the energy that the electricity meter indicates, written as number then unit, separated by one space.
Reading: 4971 kWh
